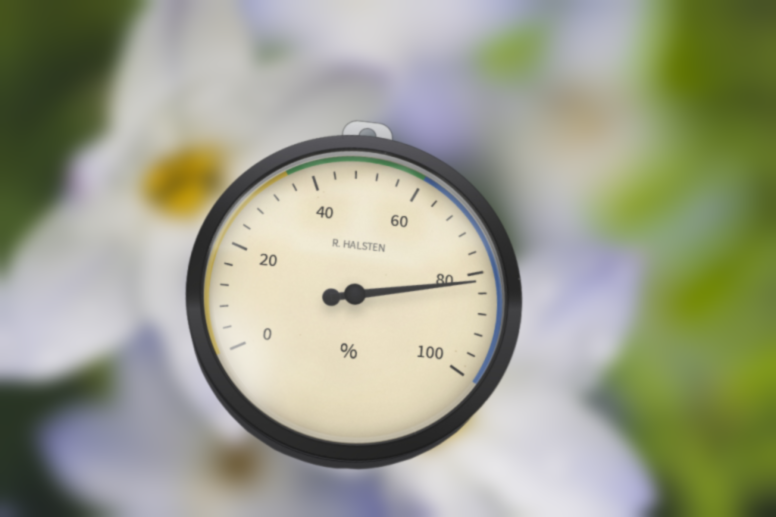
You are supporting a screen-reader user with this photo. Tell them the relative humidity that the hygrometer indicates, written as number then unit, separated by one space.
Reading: 82 %
